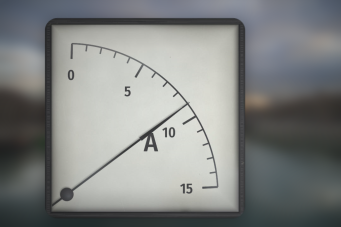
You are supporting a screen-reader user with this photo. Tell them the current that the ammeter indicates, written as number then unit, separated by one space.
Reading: 9 A
